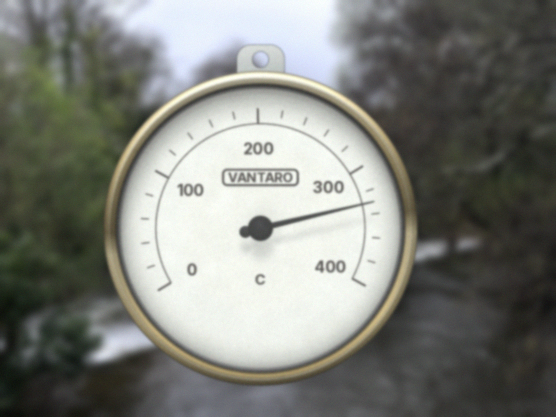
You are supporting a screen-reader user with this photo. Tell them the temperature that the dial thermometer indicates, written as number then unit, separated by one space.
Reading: 330 °C
